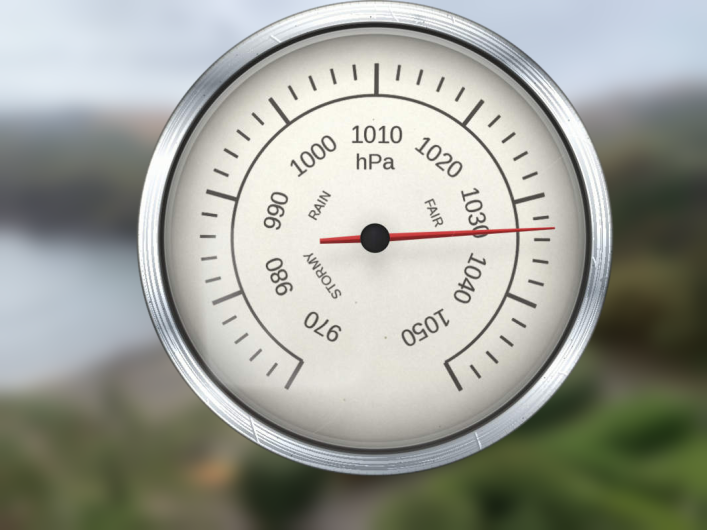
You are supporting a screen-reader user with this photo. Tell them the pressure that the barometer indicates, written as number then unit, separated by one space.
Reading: 1033 hPa
